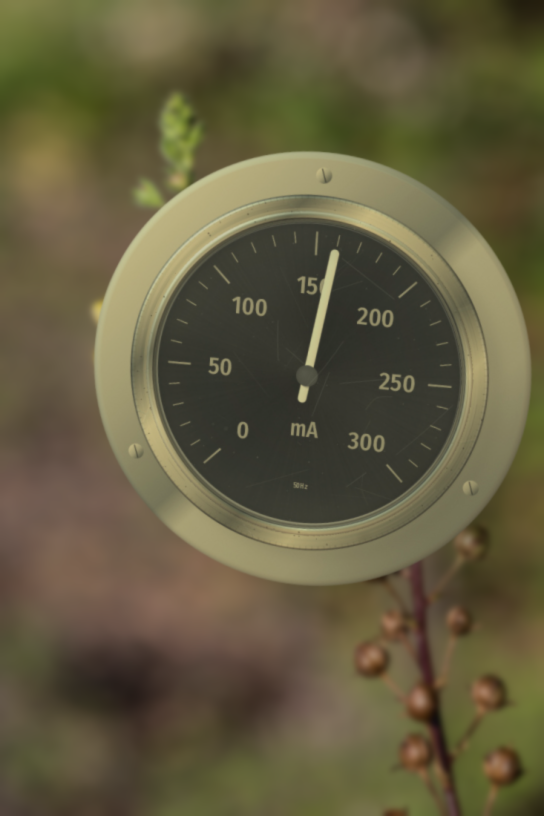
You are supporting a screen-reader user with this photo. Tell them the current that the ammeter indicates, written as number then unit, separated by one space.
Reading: 160 mA
